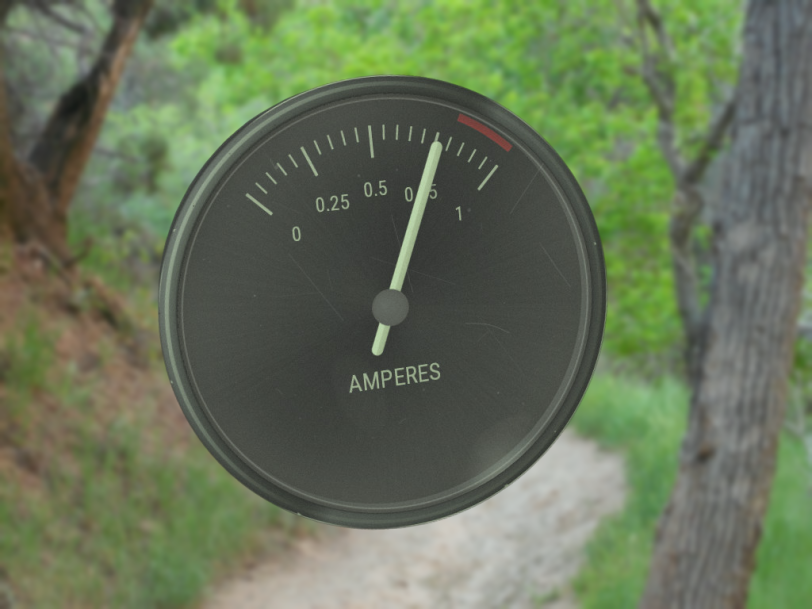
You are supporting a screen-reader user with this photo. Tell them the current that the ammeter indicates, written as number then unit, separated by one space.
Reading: 0.75 A
